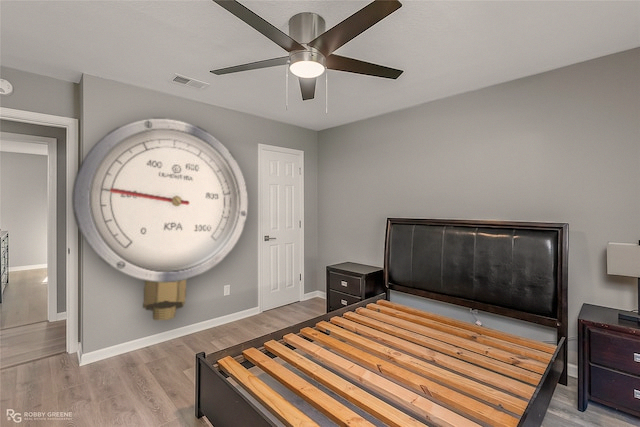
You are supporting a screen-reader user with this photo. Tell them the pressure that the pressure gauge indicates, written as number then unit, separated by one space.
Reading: 200 kPa
